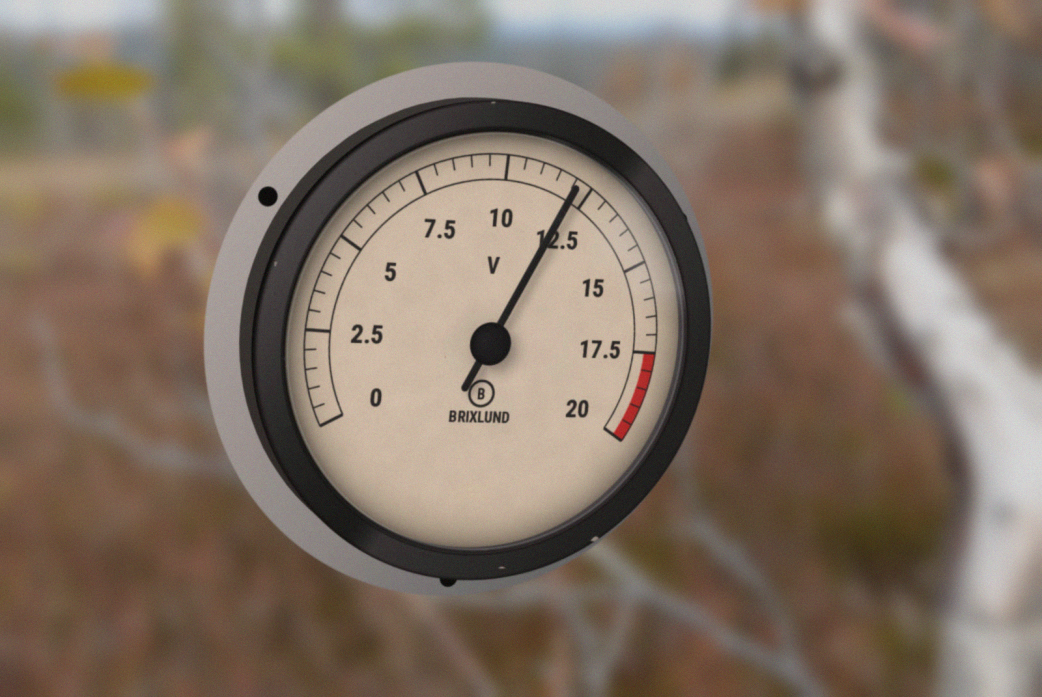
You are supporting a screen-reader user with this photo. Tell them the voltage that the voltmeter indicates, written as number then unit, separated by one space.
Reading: 12 V
